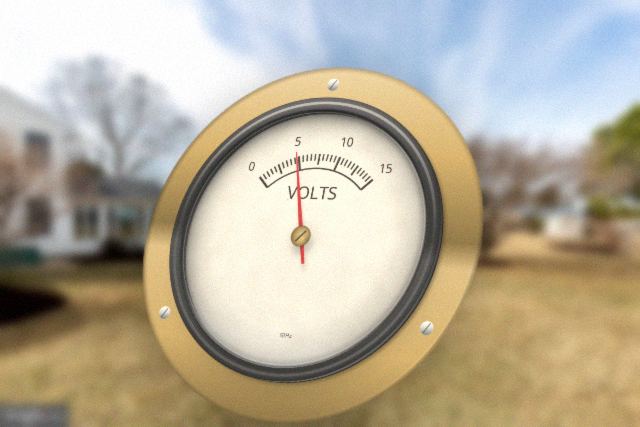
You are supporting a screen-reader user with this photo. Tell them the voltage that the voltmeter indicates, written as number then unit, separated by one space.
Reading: 5 V
